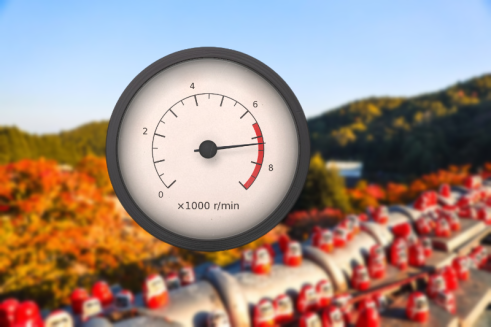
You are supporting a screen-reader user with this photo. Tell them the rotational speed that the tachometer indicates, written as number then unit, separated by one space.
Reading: 7250 rpm
